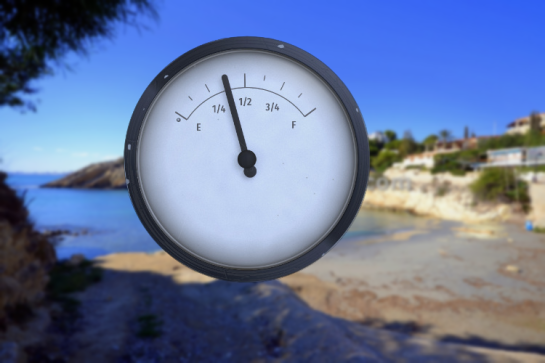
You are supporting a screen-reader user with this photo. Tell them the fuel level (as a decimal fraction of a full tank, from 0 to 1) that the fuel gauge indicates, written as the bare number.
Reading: 0.375
